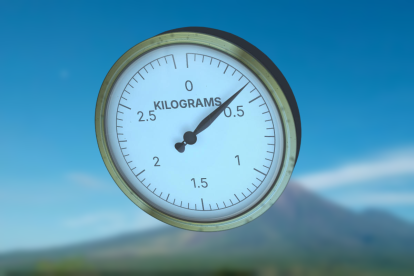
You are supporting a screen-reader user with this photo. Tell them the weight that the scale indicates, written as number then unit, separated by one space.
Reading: 0.4 kg
